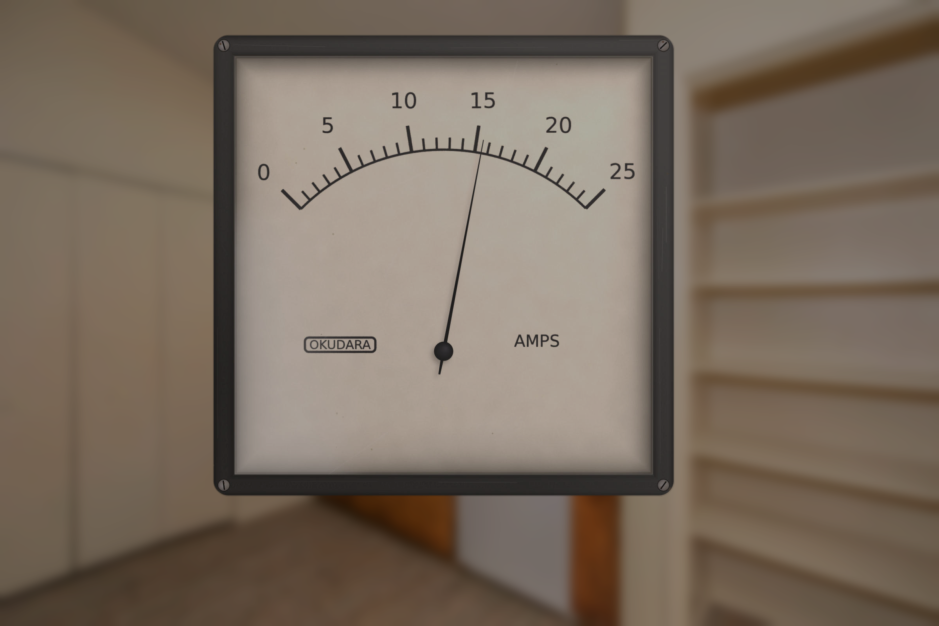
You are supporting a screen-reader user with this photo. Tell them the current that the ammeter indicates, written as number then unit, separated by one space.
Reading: 15.5 A
